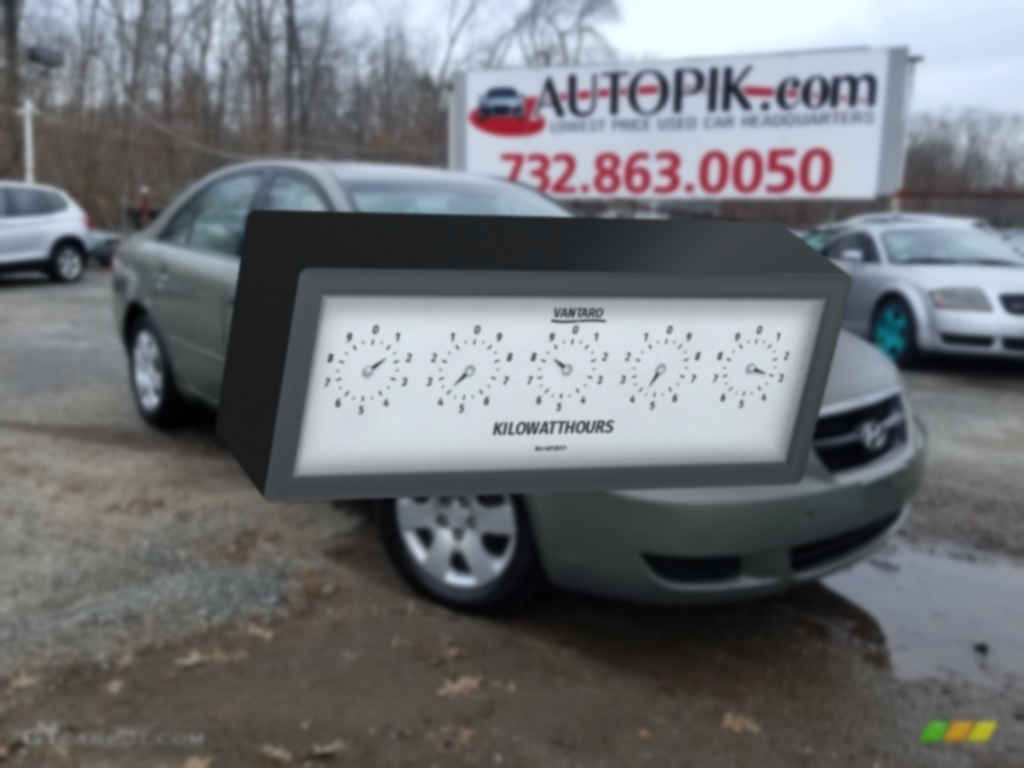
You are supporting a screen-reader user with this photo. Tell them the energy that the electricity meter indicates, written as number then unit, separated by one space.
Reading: 13843 kWh
